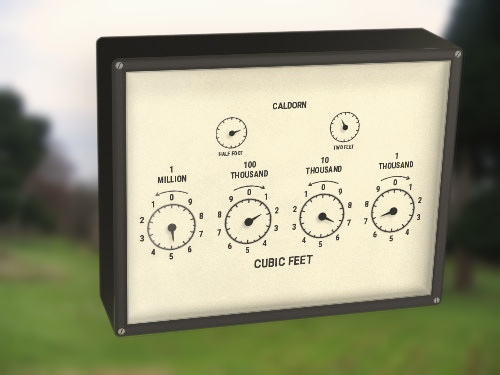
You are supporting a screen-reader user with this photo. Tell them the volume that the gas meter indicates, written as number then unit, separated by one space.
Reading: 516700 ft³
